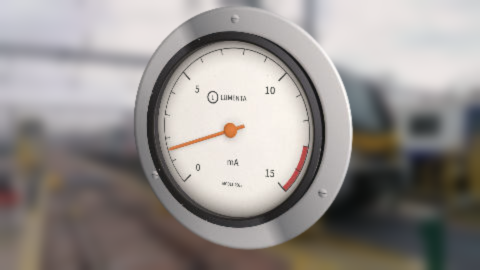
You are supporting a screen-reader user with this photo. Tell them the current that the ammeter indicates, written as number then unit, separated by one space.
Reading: 1.5 mA
